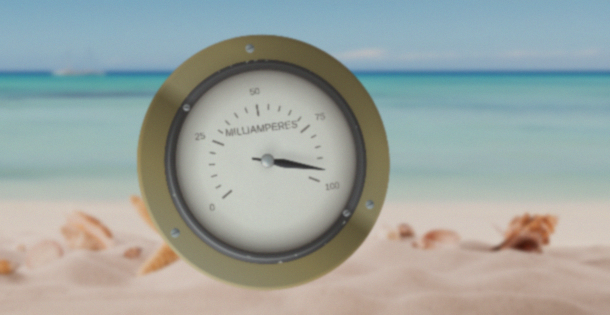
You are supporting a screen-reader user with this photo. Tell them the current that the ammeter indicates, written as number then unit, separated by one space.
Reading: 95 mA
